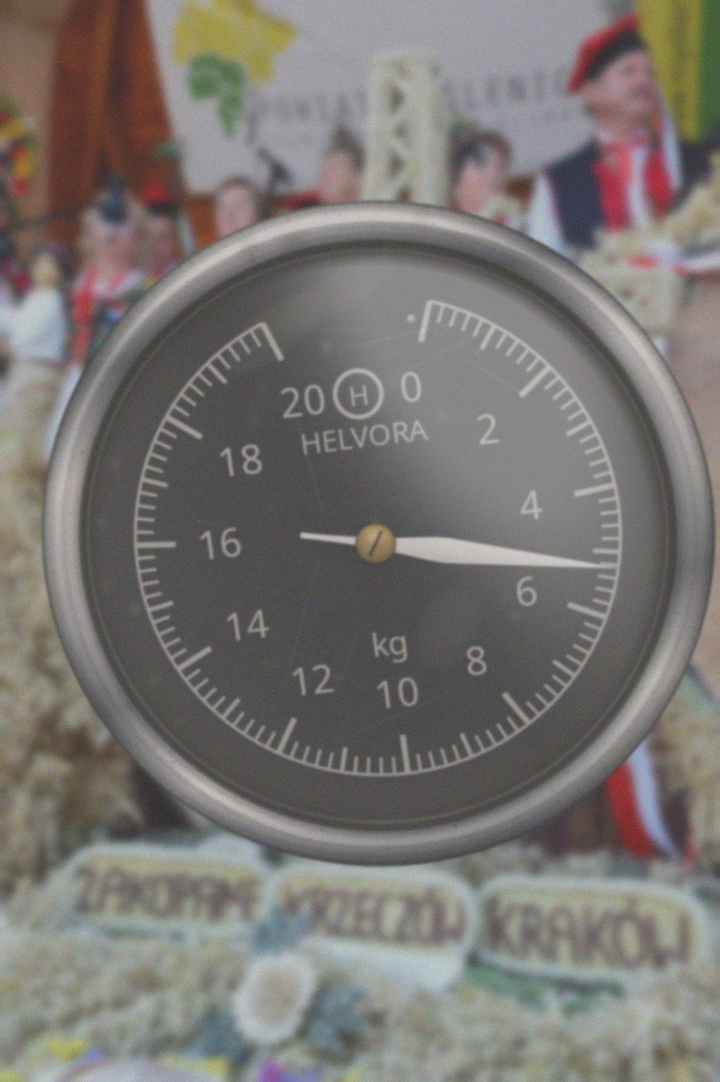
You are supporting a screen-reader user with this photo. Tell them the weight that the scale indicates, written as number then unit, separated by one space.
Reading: 5.2 kg
